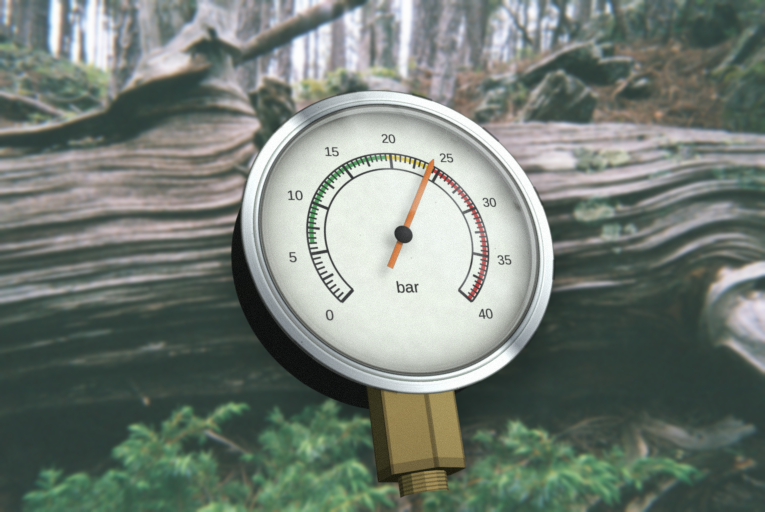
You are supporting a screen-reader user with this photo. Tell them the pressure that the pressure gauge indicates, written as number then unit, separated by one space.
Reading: 24 bar
